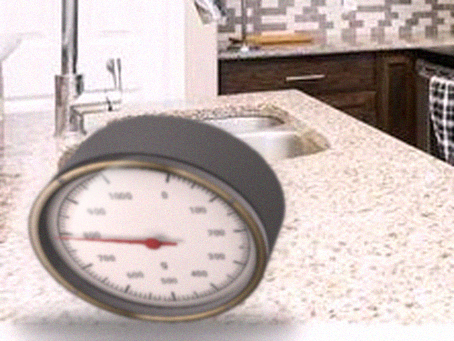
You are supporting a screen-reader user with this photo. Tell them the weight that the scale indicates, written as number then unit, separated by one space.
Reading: 800 g
